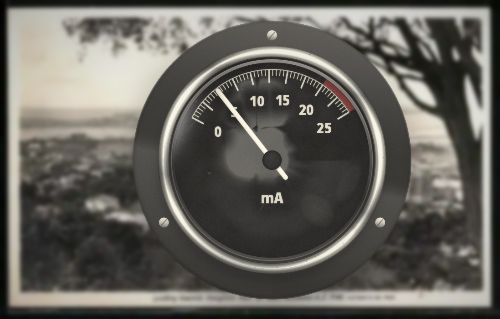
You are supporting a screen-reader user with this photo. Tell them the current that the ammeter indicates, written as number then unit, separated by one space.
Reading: 5 mA
